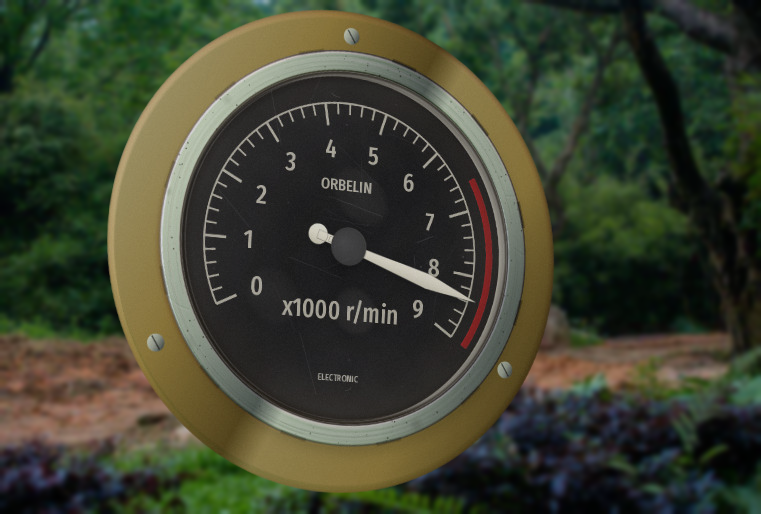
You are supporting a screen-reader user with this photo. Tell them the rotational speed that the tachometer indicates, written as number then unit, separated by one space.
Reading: 8400 rpm
